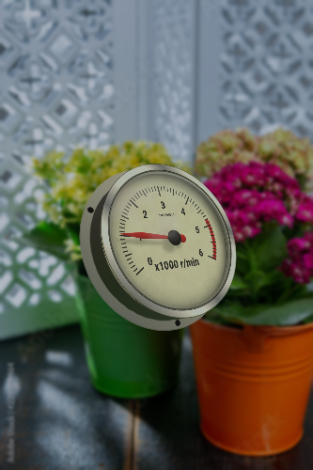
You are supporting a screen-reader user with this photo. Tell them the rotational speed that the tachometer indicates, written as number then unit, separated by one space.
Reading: 1000 rpm
